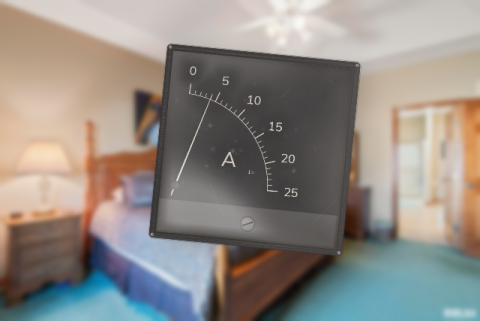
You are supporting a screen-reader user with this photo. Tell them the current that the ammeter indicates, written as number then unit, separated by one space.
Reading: 4 A
